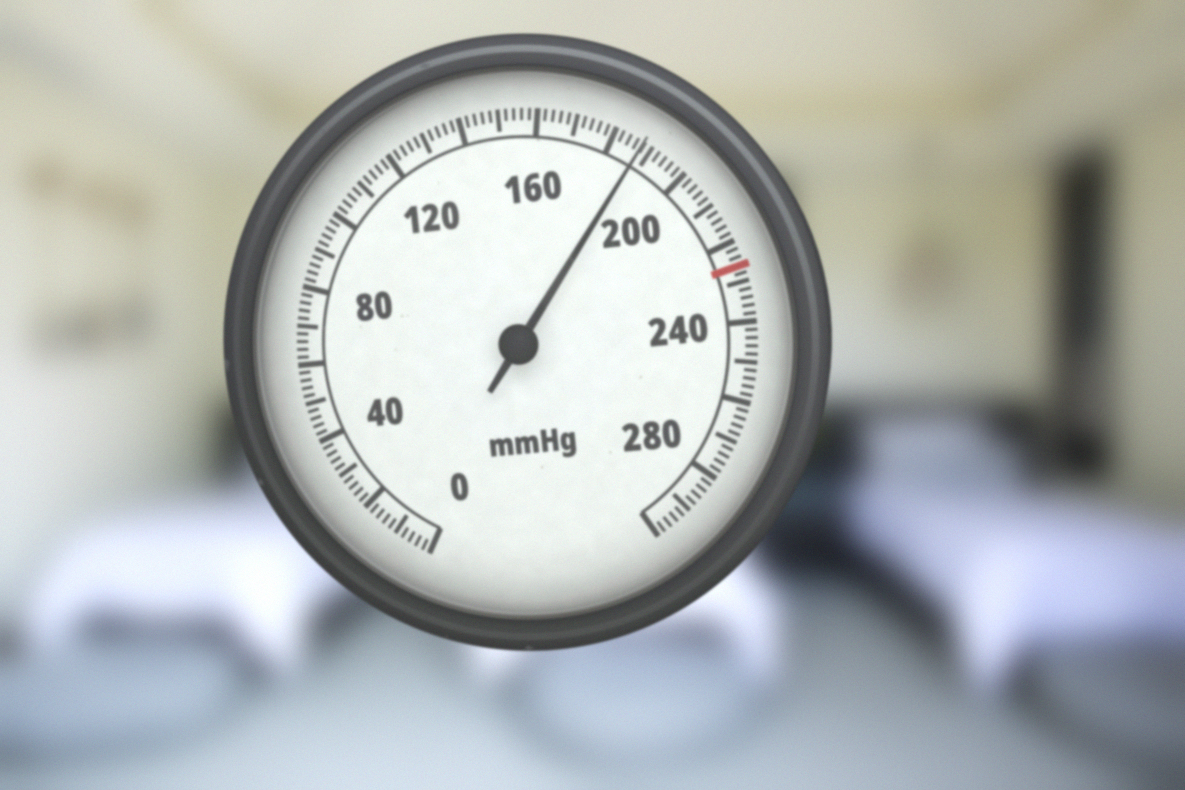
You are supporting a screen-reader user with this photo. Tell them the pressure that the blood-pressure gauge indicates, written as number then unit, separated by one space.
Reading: 188 mmHg
